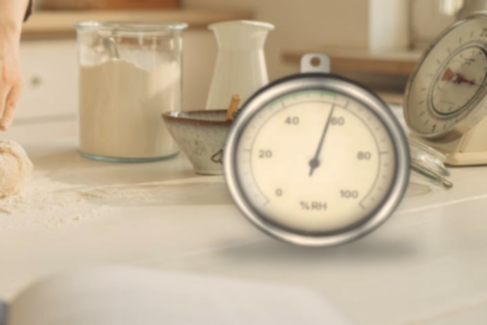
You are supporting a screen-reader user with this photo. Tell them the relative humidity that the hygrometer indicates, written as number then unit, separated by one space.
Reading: 56 %
